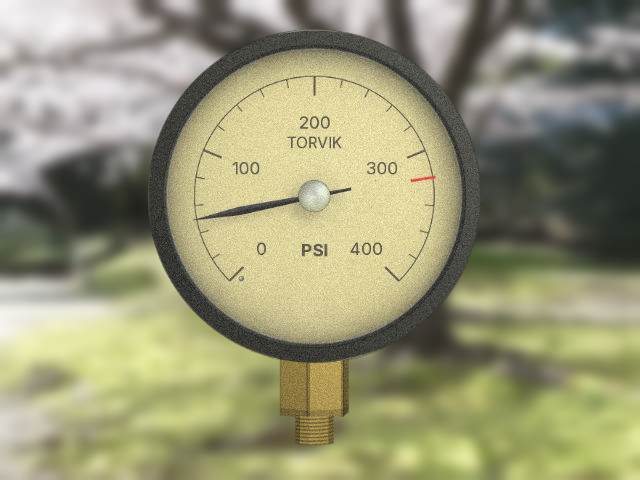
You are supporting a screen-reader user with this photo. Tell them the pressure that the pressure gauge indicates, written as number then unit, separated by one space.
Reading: 50 psi
